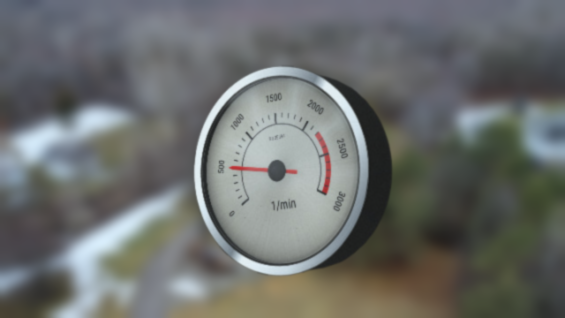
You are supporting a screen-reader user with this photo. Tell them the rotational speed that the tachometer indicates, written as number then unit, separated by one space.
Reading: 500 rpm
